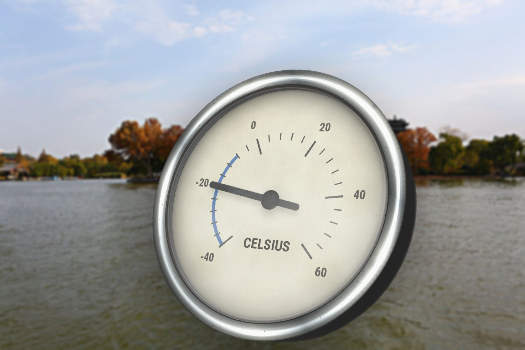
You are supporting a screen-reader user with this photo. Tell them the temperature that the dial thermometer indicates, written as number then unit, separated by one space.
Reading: -20 °C
